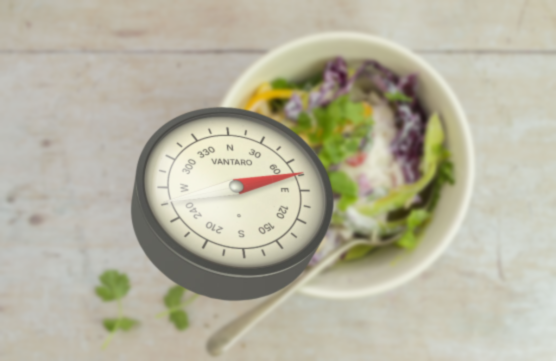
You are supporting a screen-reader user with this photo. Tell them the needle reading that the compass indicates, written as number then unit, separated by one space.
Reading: 75 °
